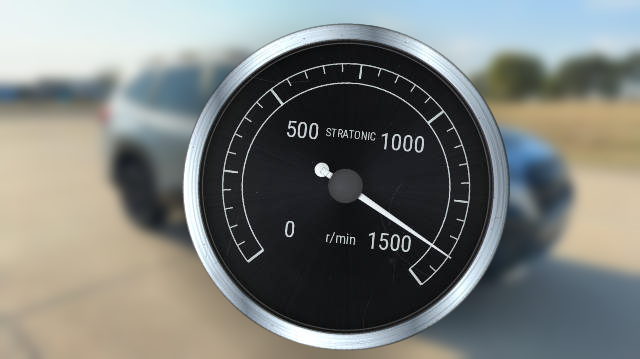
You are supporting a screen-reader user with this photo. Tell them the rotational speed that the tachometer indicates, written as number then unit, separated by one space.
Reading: 1400 rpm
